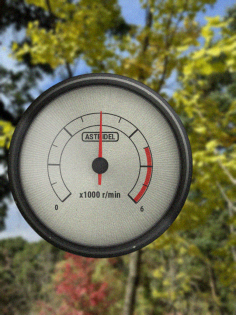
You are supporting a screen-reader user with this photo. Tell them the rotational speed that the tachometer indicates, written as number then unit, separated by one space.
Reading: 3000 rpm
